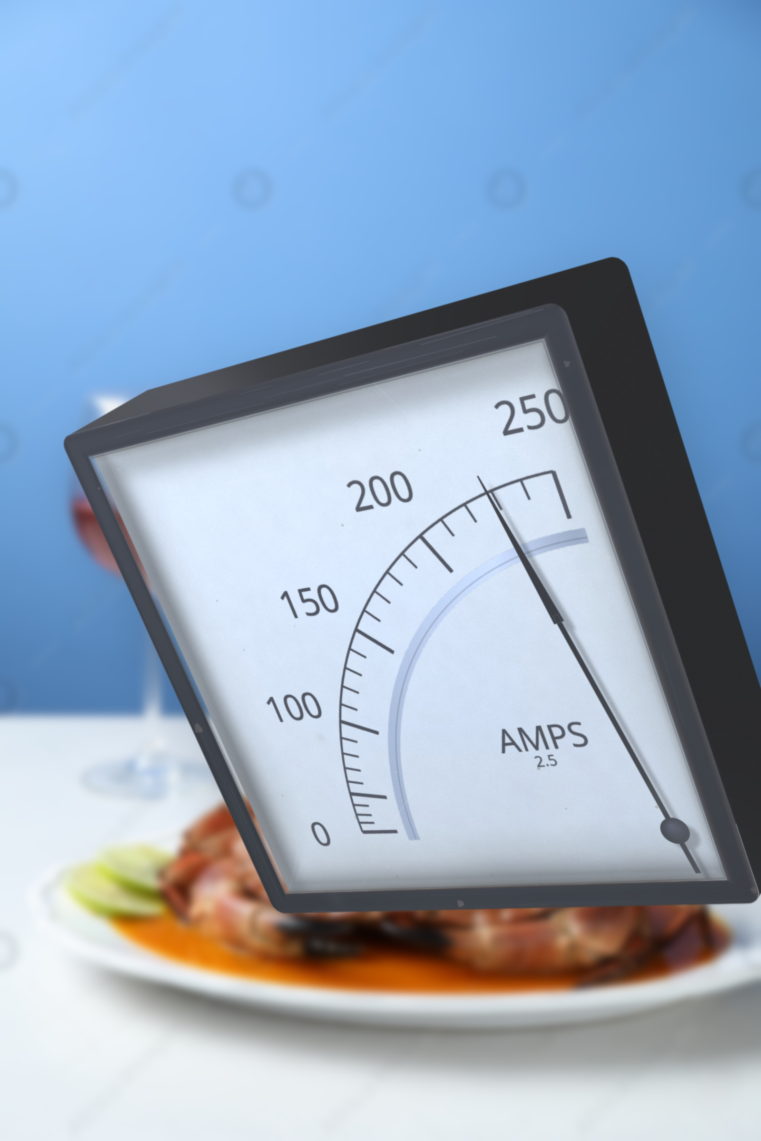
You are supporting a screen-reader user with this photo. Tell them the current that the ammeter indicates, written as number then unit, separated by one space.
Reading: 230 A
